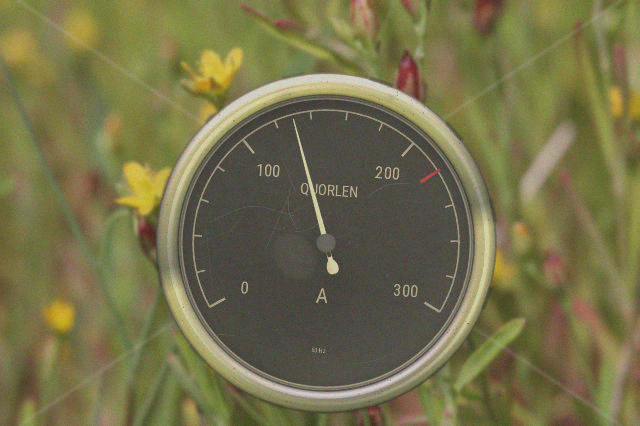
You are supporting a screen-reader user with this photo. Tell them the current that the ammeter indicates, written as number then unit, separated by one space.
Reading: 130 A
